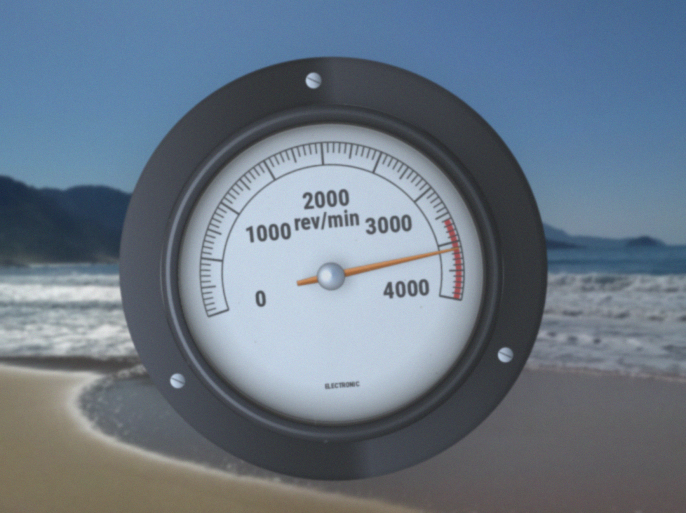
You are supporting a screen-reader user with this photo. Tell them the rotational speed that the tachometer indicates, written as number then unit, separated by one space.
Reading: 3550 rpm
